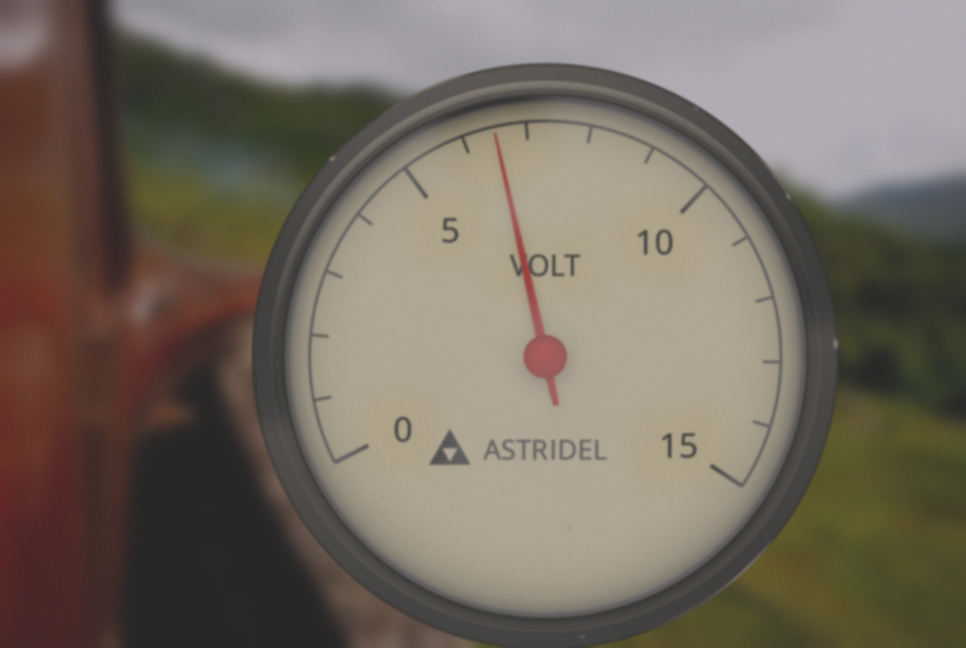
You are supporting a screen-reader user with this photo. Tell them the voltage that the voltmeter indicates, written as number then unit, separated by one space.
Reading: 6.5 V
